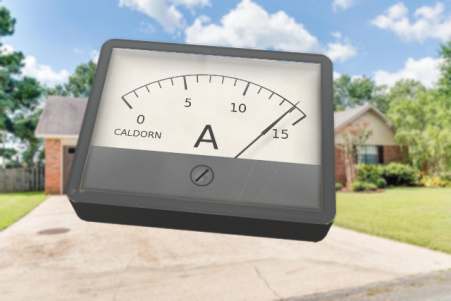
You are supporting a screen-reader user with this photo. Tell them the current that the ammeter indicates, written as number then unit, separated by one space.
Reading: 14 A
